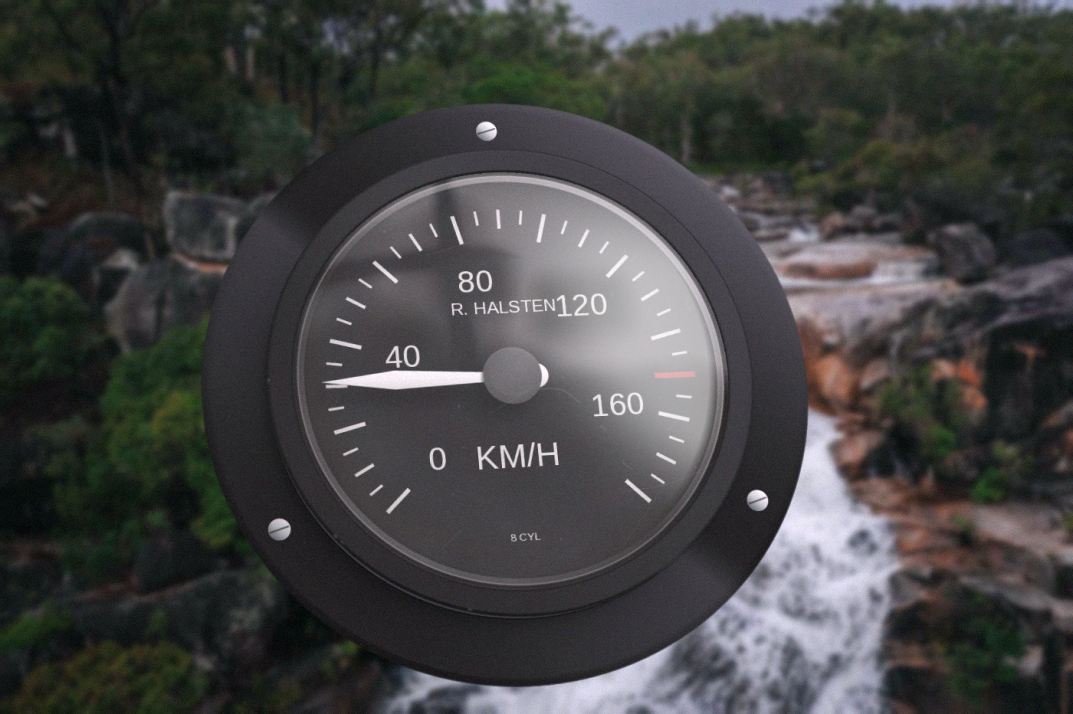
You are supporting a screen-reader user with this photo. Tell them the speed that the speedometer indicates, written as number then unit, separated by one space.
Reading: 30 km/h
